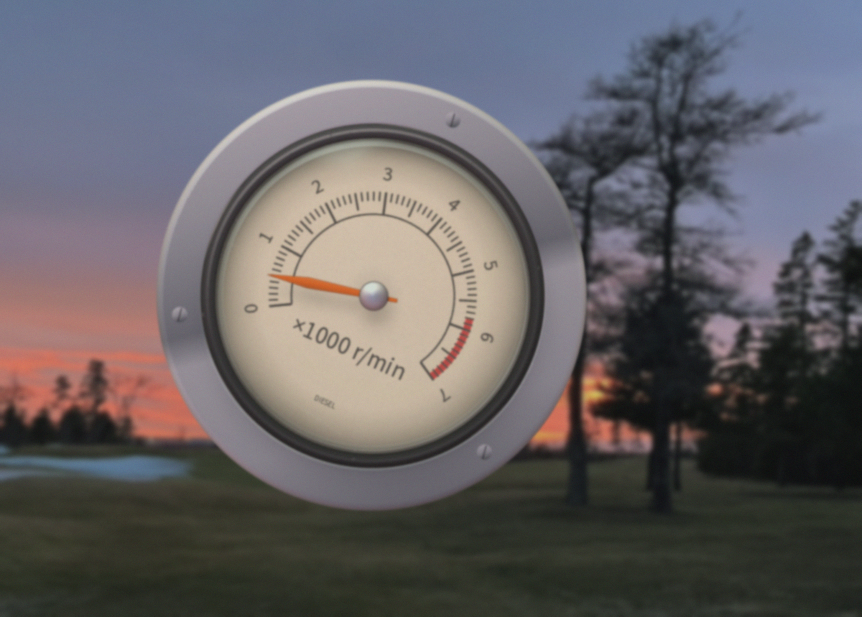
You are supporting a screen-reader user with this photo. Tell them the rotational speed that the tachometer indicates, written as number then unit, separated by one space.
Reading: 500 rpm
